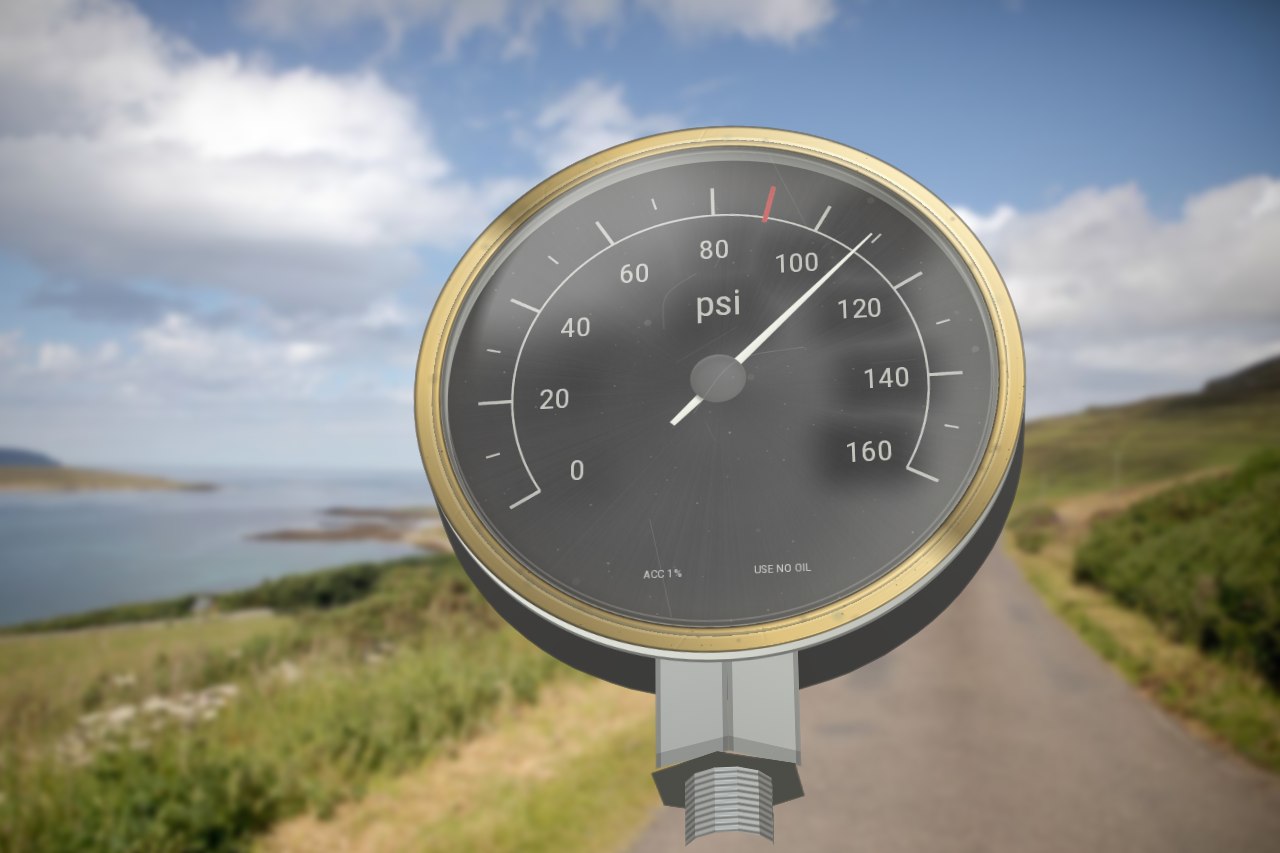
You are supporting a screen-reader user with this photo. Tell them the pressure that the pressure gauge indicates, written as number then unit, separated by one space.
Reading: 110 psi
